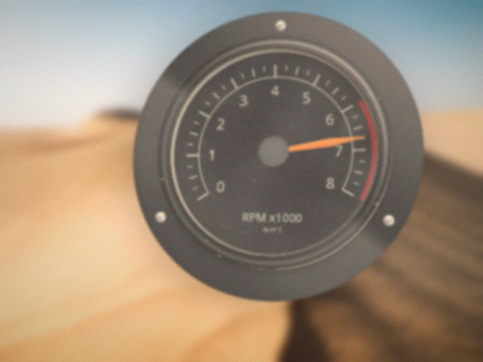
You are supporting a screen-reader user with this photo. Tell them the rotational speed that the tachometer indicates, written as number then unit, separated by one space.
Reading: 6750 rpm
